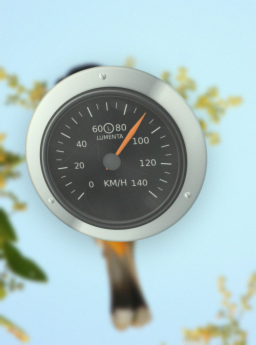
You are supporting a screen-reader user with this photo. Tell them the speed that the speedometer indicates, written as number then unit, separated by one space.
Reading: 90 km/h
